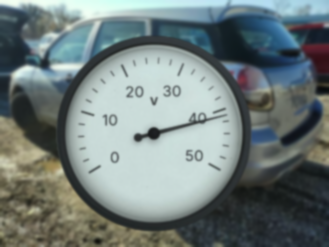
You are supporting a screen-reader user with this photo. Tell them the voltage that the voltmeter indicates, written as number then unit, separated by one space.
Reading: 41 V
